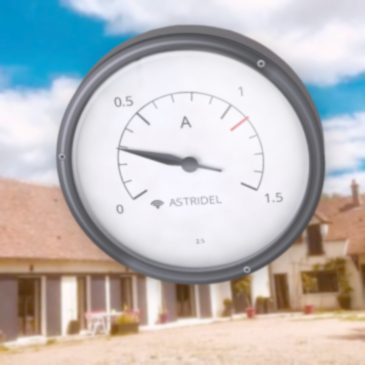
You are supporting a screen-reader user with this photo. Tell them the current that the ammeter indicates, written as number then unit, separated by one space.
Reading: 0.3 A
